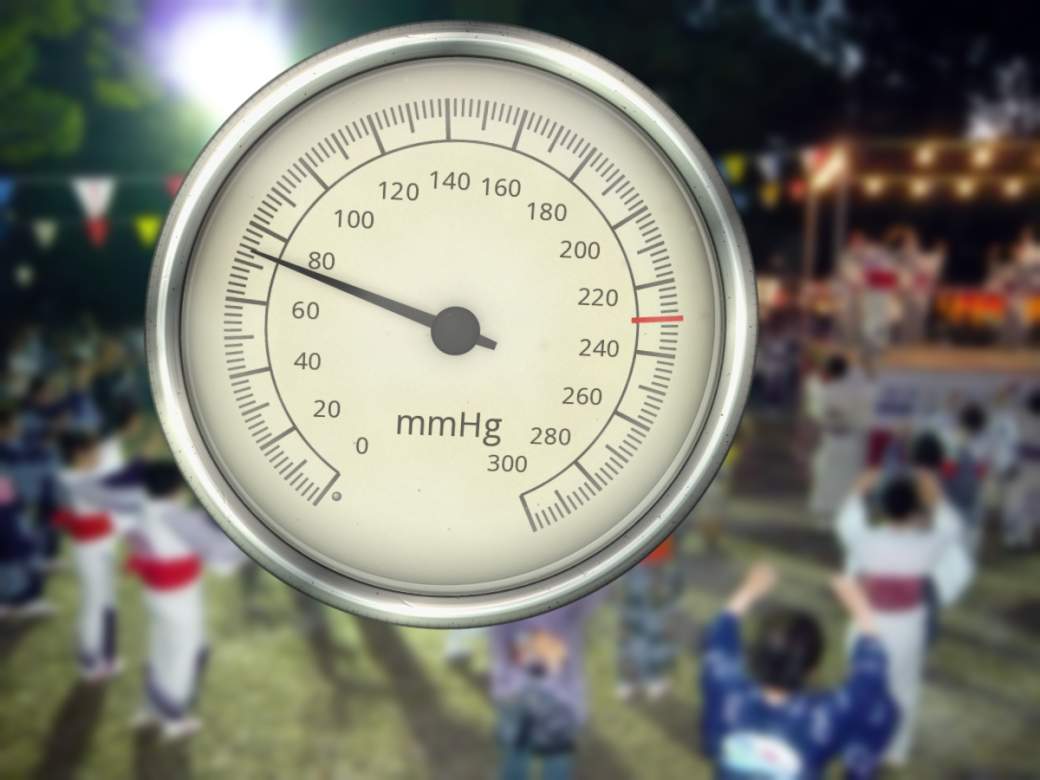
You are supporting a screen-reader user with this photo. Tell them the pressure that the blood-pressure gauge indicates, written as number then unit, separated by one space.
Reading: 74 mmHg
